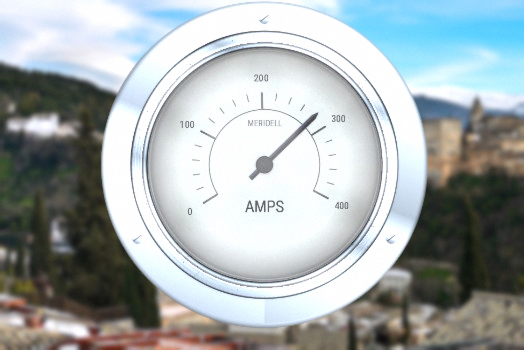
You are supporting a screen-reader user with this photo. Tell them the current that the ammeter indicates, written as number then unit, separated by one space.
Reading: 280 A
